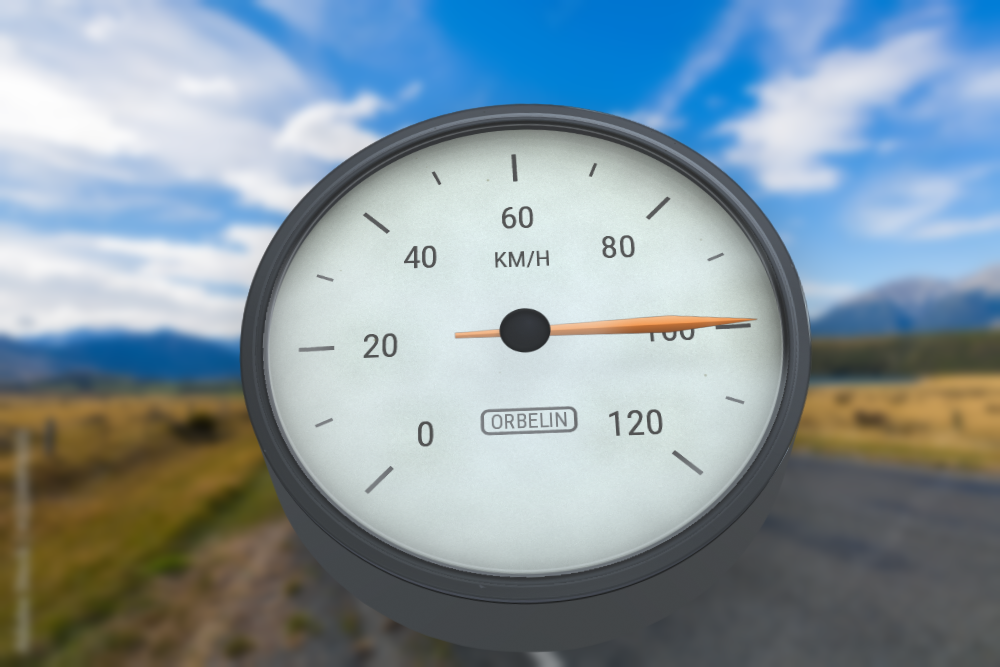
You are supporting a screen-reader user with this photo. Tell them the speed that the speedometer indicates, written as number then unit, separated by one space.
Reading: 100 km/h
